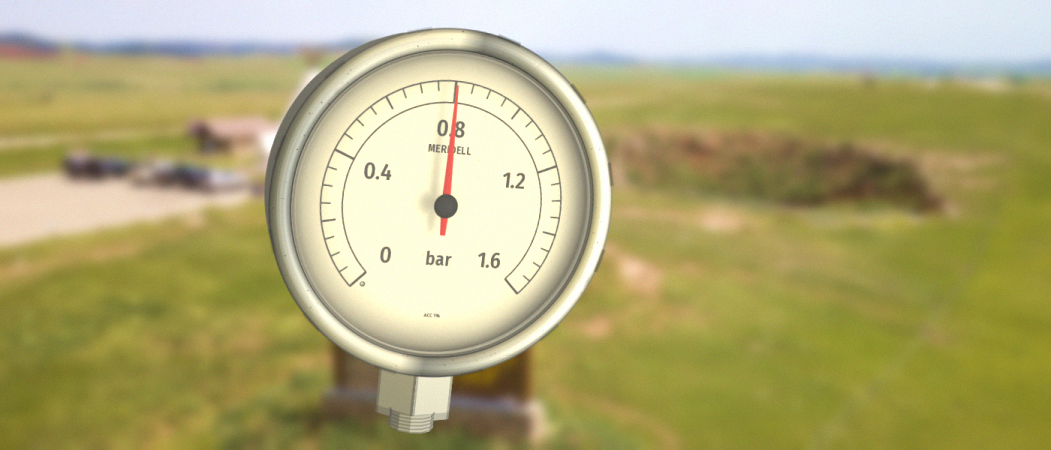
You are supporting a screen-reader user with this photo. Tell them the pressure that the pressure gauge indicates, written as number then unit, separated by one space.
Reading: 0.8 bar
